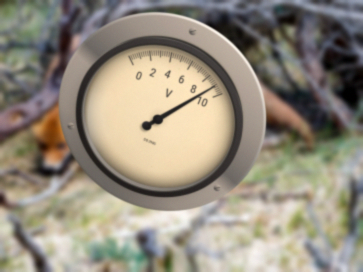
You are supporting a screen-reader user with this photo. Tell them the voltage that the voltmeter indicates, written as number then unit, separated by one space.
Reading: 9 V
